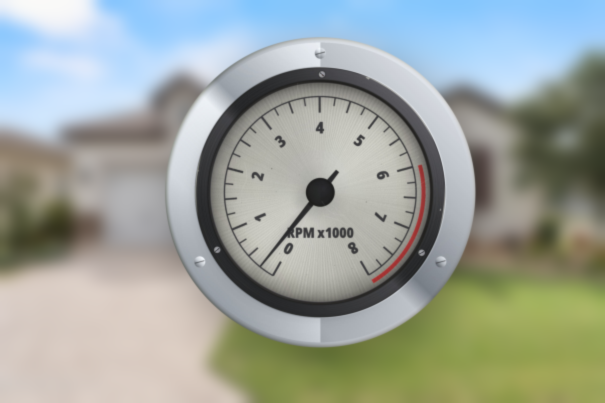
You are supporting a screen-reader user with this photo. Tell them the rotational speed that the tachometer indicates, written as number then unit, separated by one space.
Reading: 250 rpm
